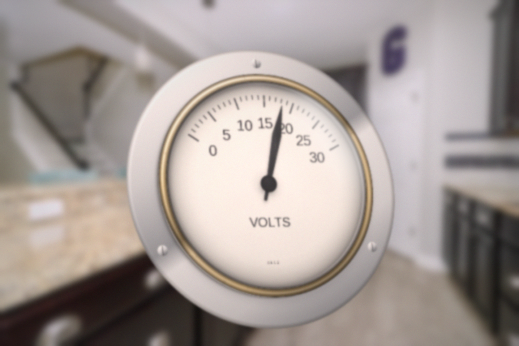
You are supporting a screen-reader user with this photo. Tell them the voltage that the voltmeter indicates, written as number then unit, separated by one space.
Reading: 18 V
